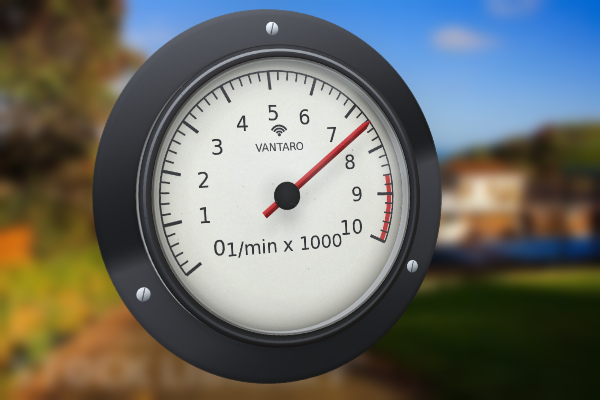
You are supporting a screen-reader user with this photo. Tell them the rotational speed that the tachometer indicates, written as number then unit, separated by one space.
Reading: 7400 rpm
